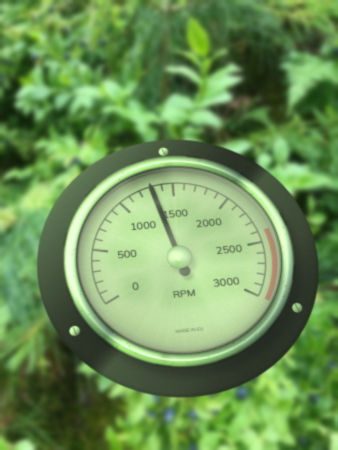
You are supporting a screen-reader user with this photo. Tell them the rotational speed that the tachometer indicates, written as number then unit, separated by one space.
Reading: 1300 rpm
